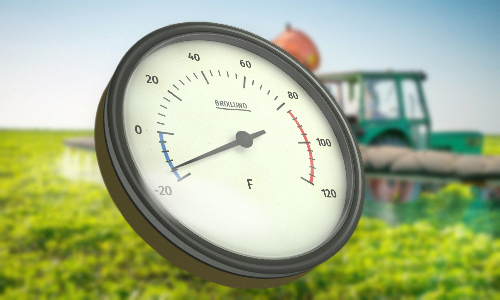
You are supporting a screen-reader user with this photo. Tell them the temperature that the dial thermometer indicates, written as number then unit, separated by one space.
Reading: -16 °F
